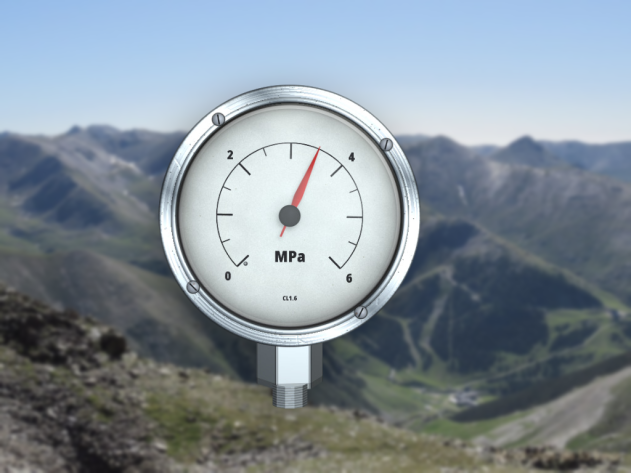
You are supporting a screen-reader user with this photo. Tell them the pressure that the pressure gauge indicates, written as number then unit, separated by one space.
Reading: 3.5 MPa
